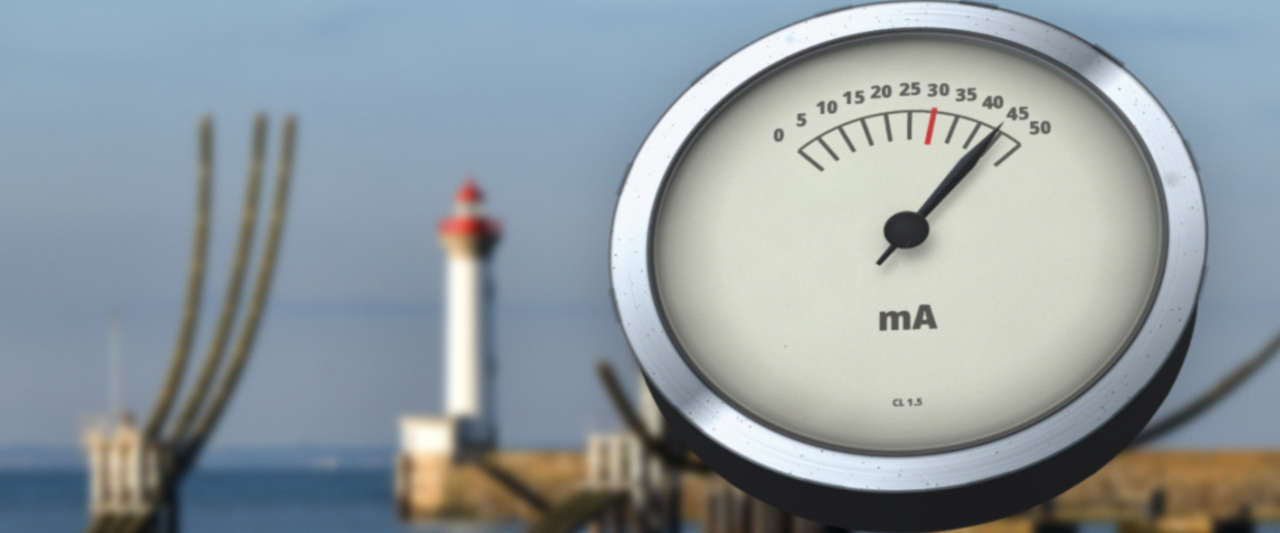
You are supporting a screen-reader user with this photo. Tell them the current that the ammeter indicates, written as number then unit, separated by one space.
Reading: 45 mA
